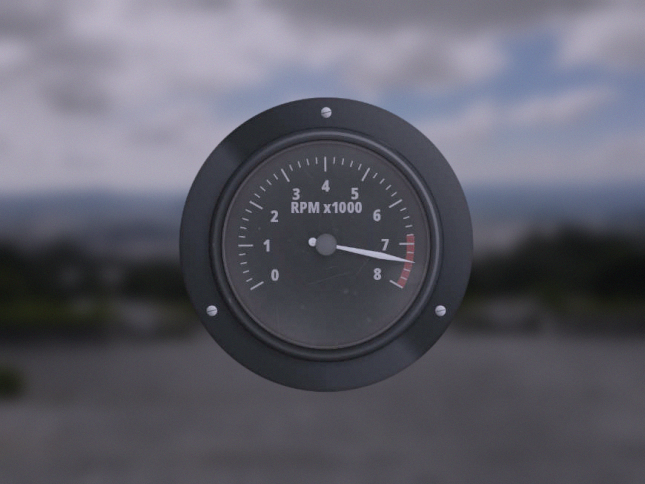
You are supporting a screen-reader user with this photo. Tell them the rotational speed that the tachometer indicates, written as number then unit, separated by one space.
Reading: 7400 rpm
